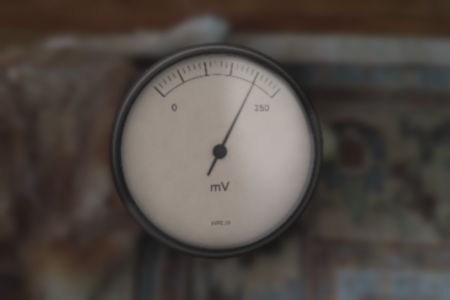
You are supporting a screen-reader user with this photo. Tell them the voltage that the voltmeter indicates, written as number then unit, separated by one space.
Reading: 200 mV
